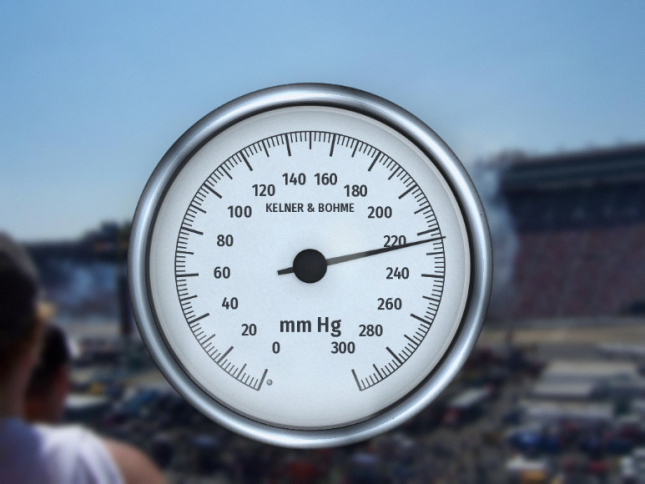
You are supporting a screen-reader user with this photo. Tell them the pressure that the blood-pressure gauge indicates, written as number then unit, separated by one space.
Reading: 224 mmHg
